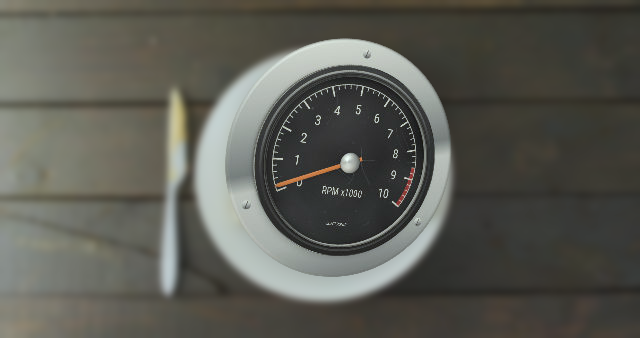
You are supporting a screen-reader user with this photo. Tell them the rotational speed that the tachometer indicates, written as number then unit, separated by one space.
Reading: 200 rpm
